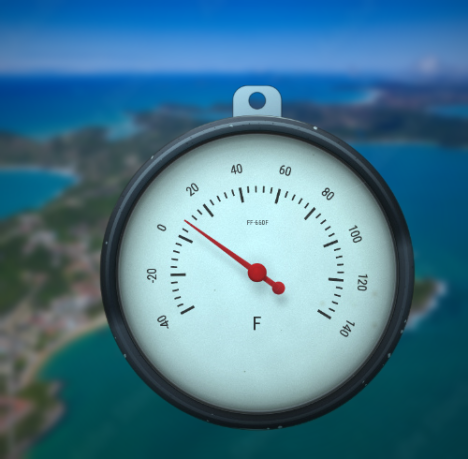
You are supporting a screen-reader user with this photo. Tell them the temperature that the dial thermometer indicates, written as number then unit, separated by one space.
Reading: 8 °F
